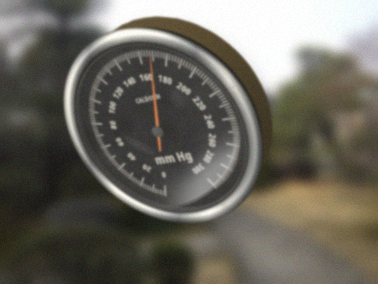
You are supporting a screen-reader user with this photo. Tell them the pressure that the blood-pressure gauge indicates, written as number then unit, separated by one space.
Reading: 170 mmHg
